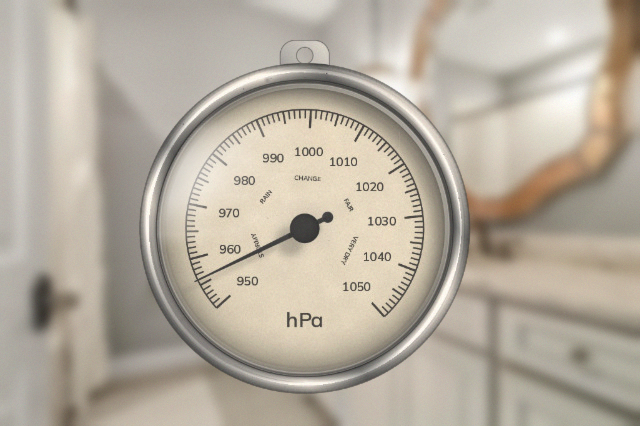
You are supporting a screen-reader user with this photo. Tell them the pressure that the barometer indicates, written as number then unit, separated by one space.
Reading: 956 hPa
